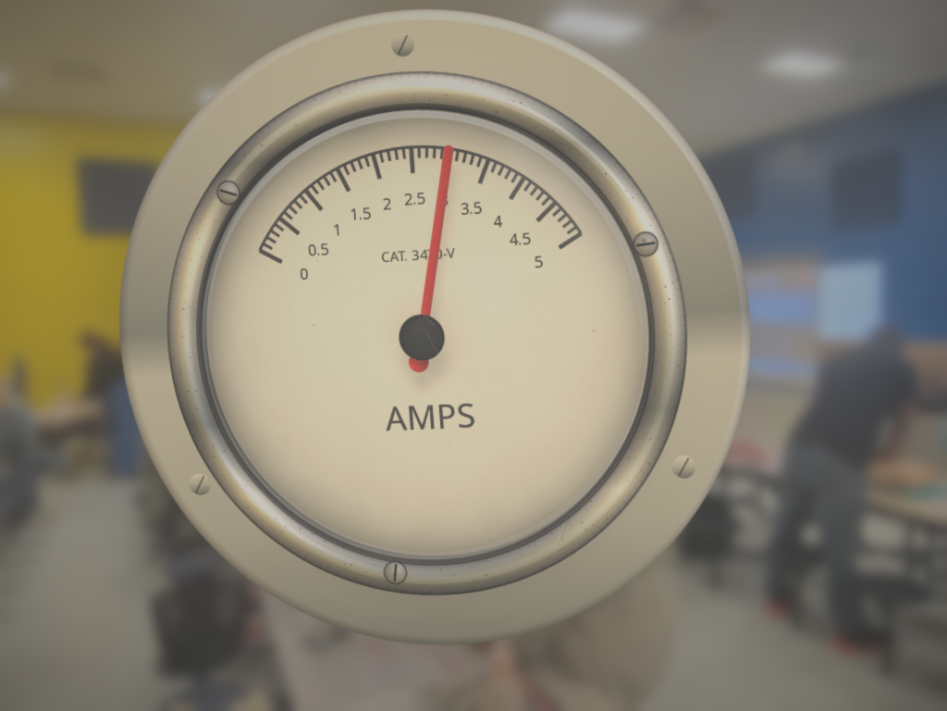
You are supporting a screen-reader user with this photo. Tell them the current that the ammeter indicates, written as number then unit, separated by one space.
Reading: 3 A
